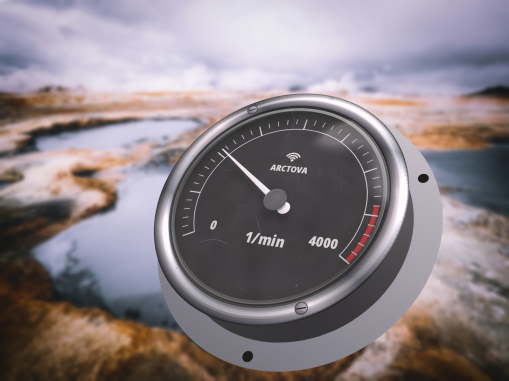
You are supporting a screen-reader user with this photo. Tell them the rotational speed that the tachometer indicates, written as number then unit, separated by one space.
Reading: 1050 rpm
